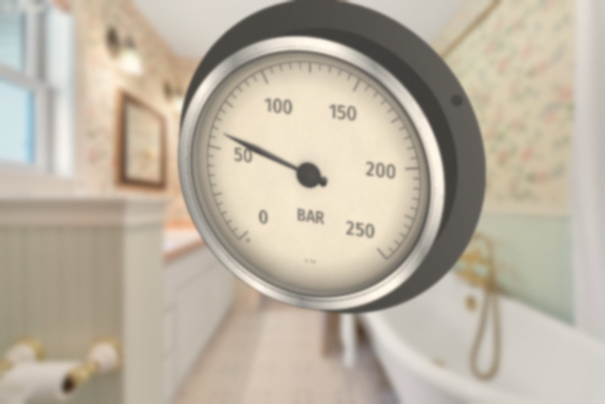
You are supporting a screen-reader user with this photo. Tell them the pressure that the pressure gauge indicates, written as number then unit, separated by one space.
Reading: 60 bar
